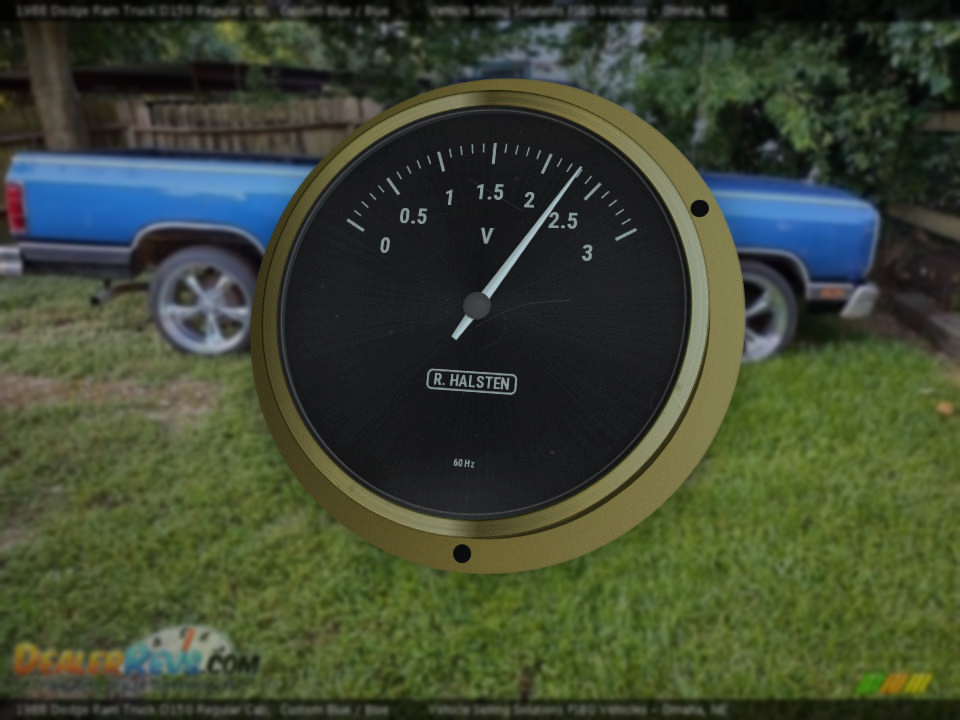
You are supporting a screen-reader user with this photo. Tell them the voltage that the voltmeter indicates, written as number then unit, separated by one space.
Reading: 2.3 V
